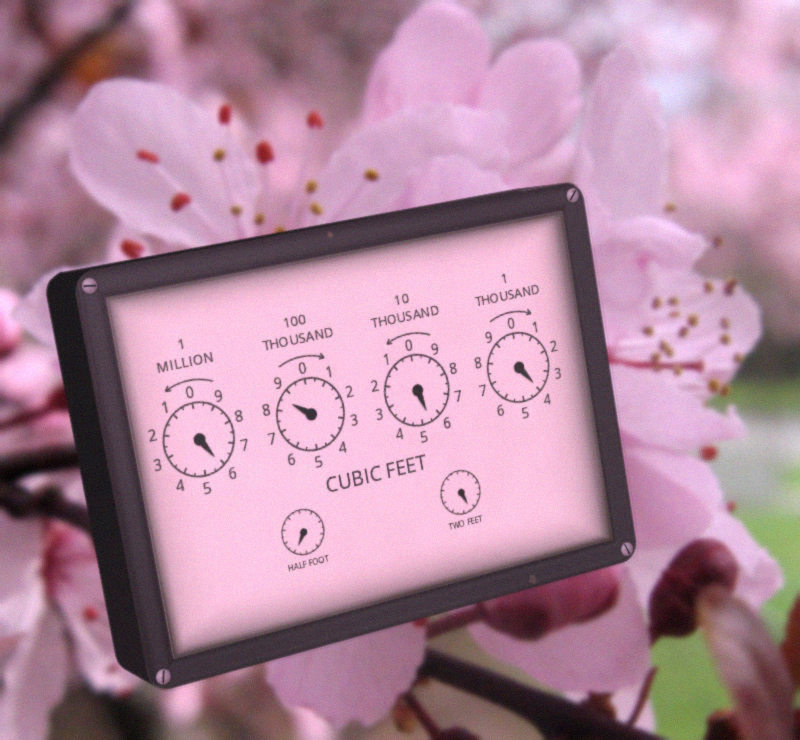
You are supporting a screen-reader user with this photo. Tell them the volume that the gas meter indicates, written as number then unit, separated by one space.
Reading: 585400 ft³
